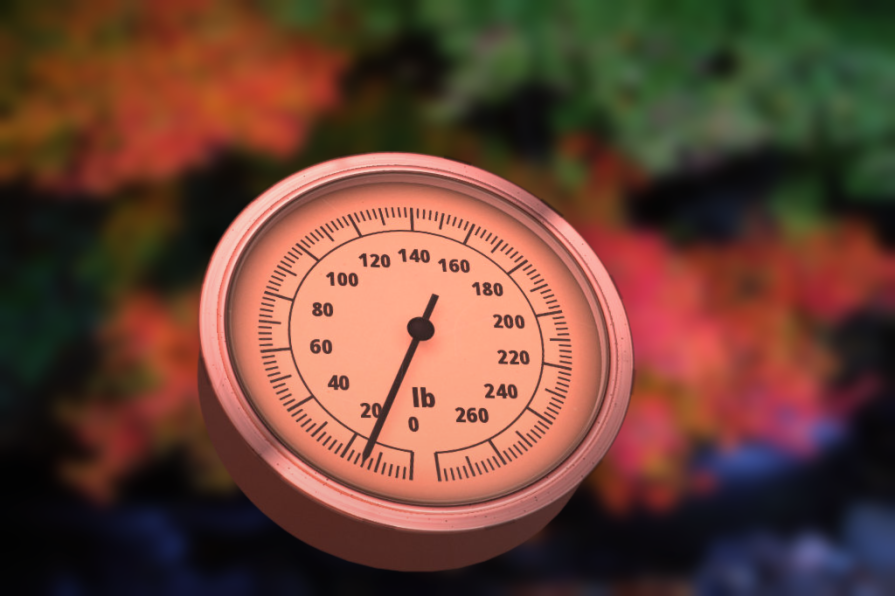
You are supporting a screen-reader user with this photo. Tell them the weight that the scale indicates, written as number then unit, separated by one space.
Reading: 14 lb
